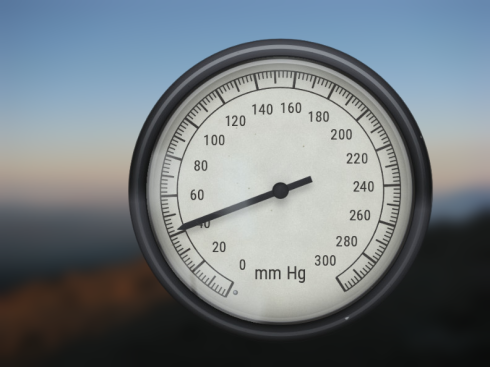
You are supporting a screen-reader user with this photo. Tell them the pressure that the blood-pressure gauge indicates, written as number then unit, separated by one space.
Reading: 42 mmHg
